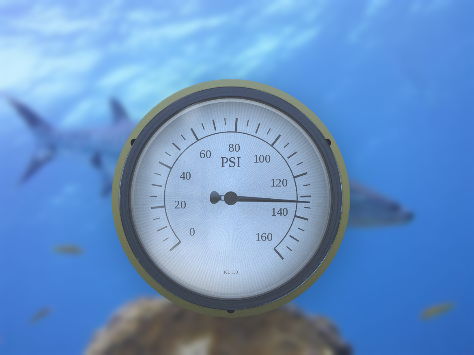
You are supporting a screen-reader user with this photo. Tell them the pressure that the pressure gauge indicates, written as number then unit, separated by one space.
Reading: 132.5 psi
